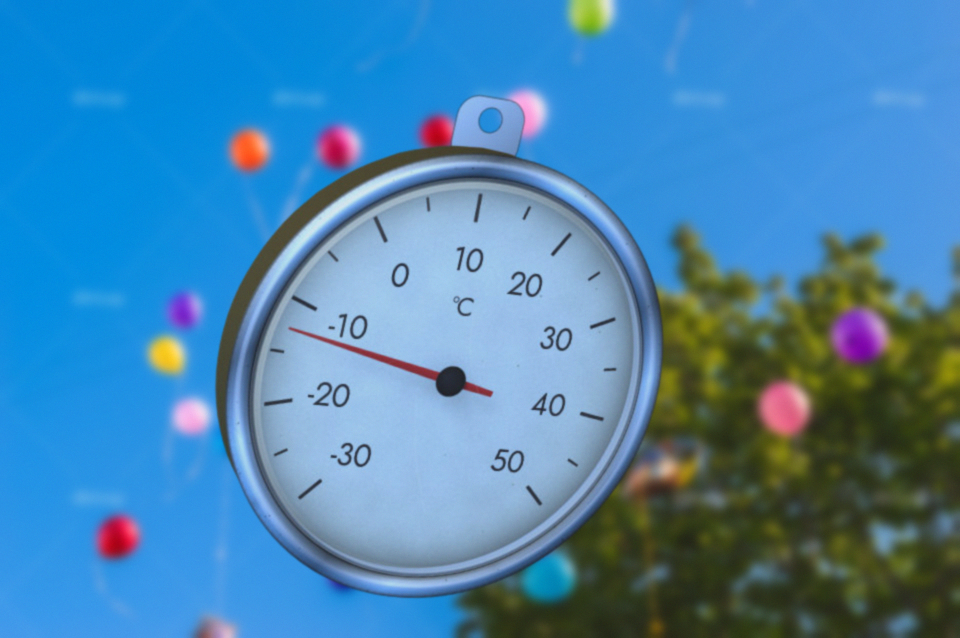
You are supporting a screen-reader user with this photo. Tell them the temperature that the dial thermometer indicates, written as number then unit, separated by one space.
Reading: -12.5 °C
